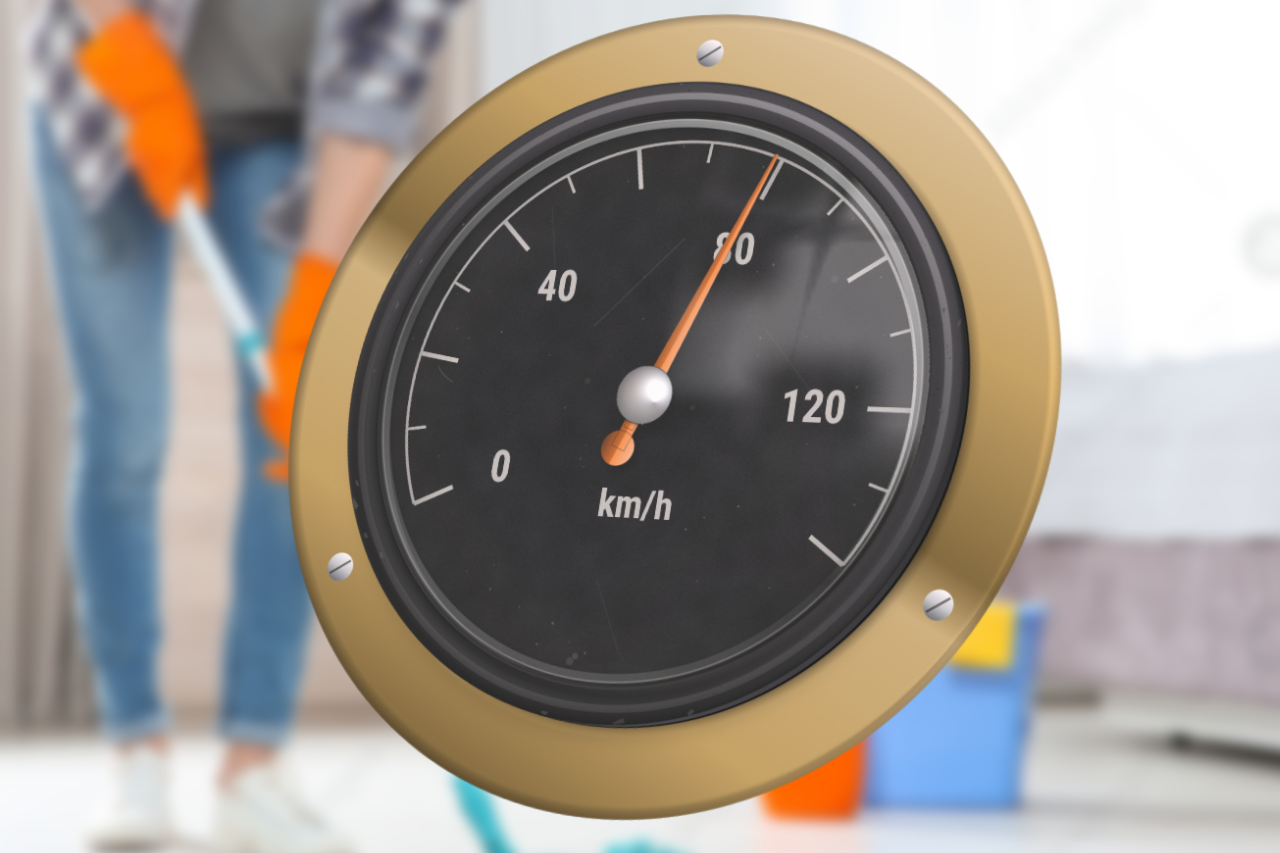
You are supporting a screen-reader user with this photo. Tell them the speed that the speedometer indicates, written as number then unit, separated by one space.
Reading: 80 km/h
